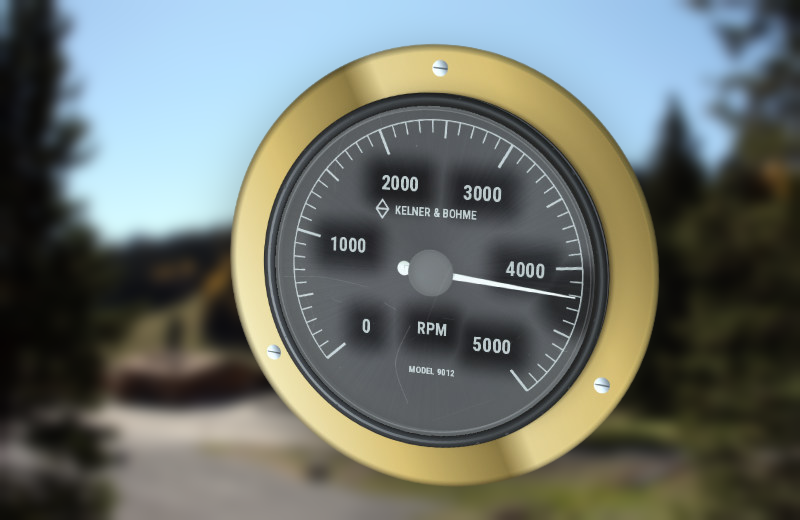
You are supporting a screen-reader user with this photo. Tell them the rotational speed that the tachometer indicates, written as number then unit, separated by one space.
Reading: 4200 rpm
